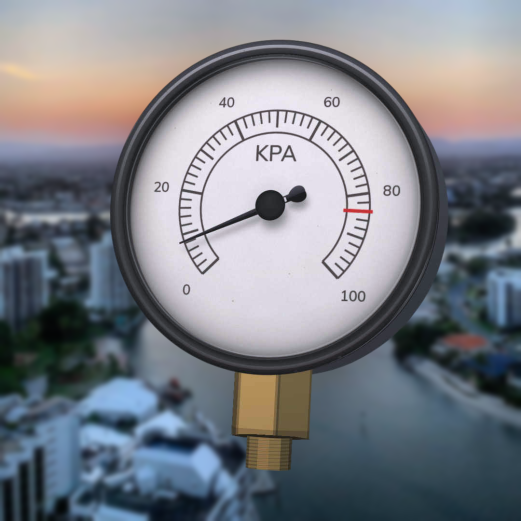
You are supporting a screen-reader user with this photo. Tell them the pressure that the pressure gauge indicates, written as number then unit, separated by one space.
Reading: 8 kPa
